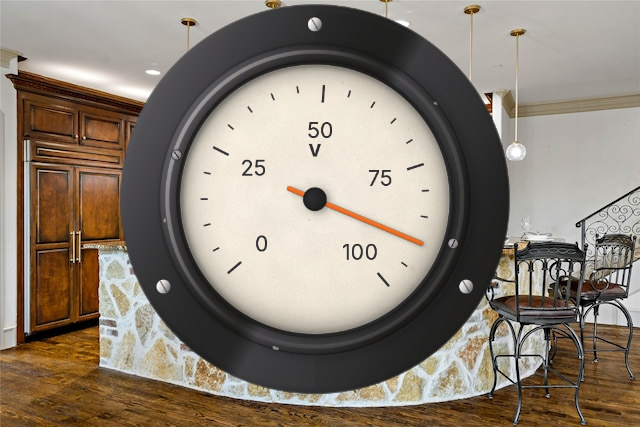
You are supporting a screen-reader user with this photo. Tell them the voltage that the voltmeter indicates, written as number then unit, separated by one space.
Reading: 90 V
